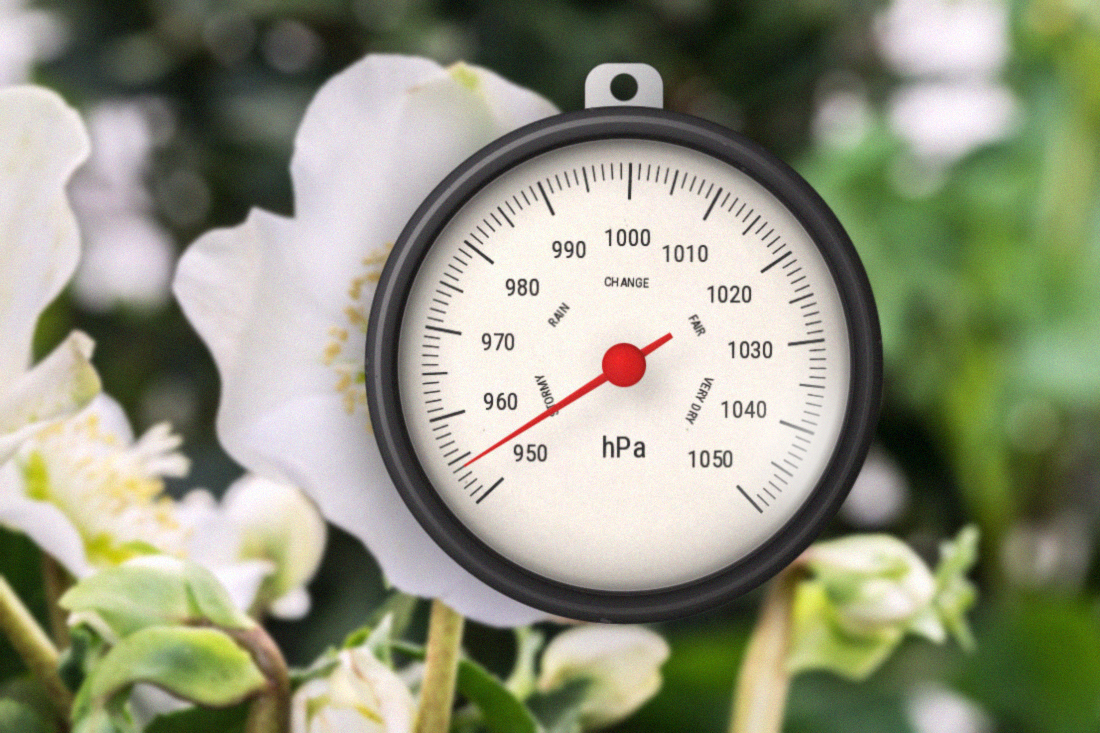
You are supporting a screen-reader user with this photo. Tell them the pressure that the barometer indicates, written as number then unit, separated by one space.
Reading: 954 hPa
